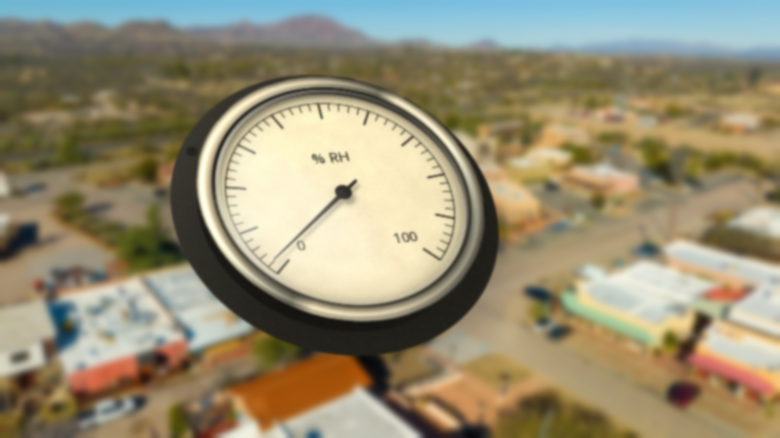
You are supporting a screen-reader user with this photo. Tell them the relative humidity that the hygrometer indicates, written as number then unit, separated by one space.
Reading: 2 %
